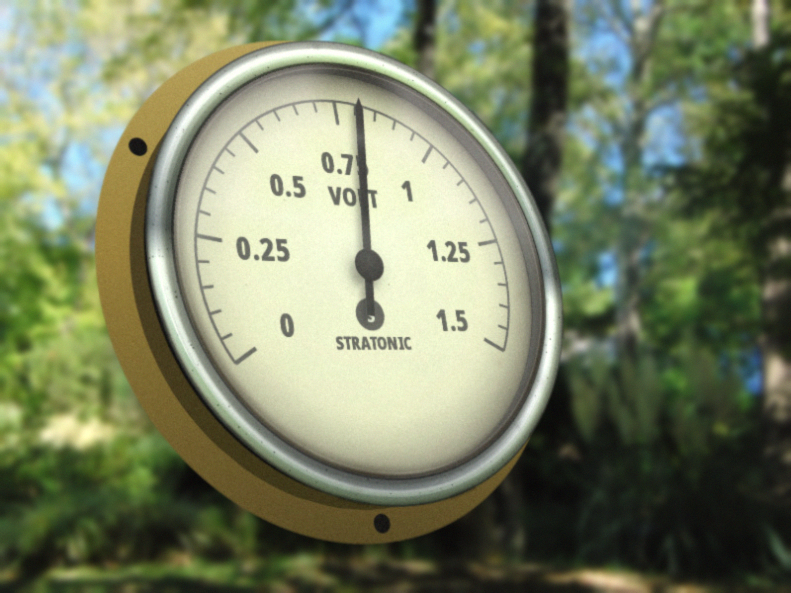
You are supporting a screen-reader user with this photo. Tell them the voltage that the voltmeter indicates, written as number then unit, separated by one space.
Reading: 0.8 V
